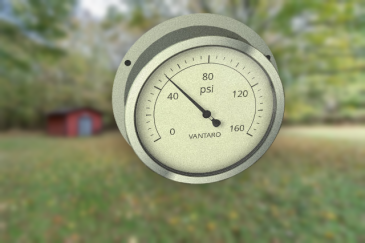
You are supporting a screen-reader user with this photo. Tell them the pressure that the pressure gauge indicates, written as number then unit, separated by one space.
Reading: 50 psi
